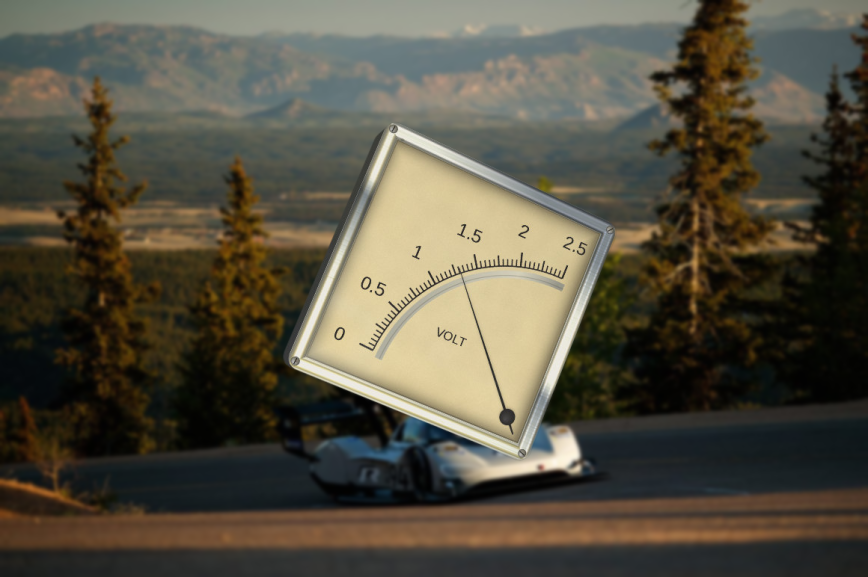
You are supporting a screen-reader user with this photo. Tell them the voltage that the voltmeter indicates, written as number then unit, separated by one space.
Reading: 1.3 V
